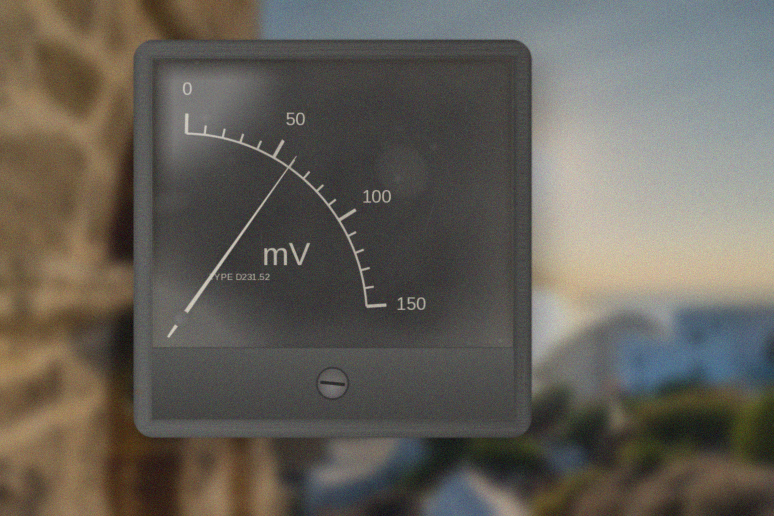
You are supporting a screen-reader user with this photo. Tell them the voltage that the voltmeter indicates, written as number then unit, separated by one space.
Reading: 60 mV
